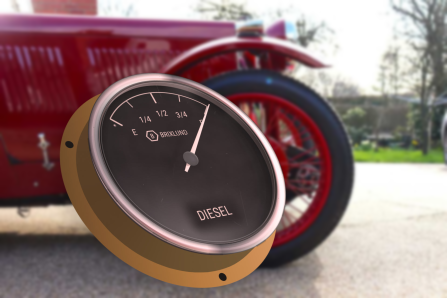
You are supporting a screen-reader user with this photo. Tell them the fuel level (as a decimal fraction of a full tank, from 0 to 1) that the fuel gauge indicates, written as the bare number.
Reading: 1
